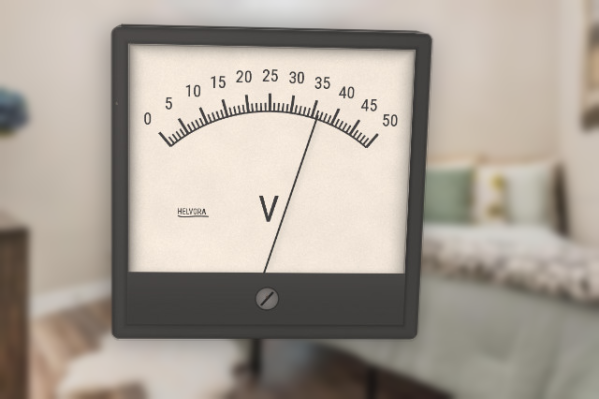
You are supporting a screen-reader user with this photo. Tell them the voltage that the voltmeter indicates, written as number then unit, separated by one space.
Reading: 36 V
